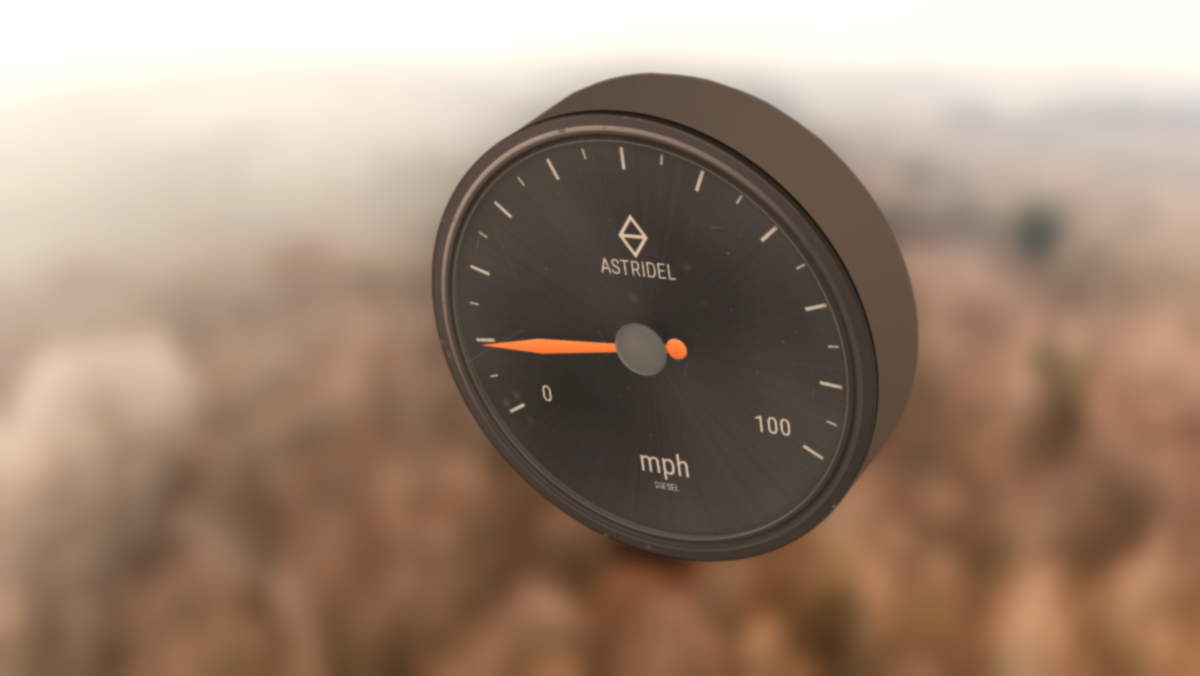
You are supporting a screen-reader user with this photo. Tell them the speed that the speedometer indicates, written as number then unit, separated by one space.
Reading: 10 mph
